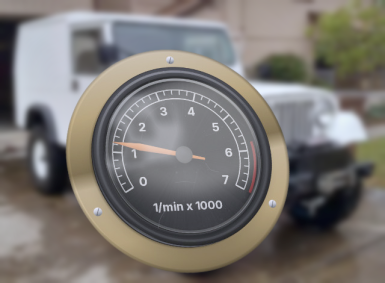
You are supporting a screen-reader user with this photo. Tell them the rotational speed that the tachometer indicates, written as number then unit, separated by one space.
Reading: 1200 rpm
